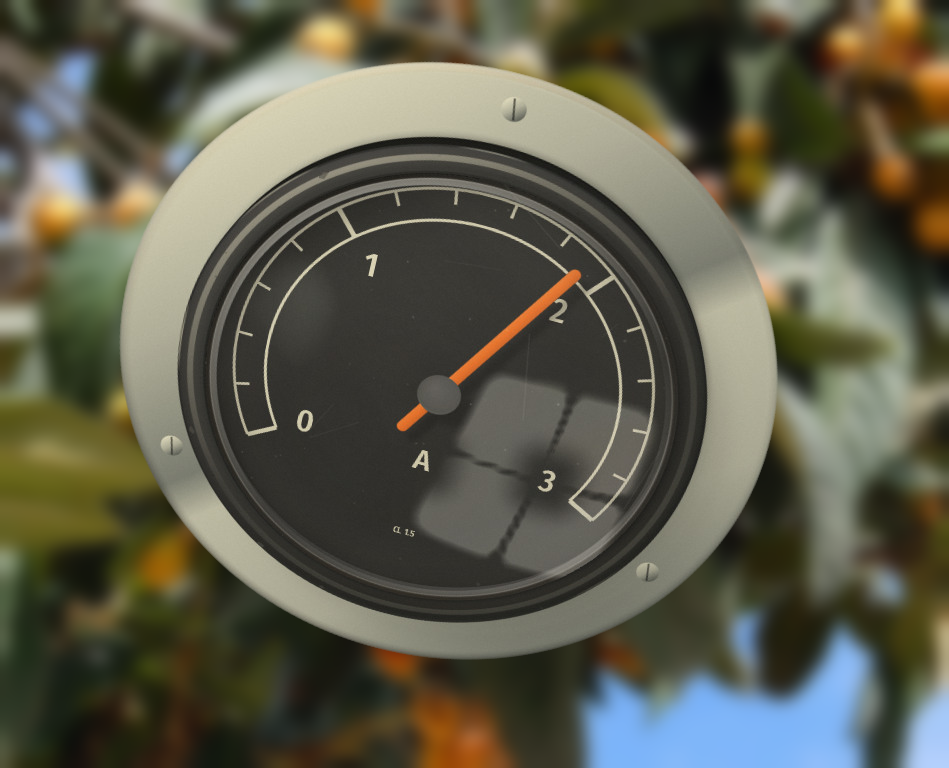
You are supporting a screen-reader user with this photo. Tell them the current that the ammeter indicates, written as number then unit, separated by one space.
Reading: 1.9 A
